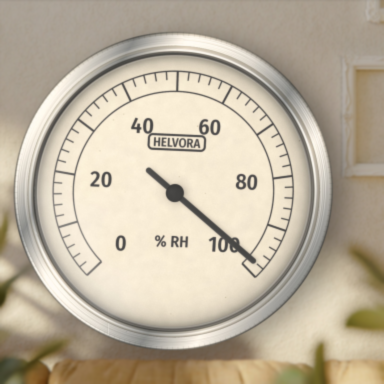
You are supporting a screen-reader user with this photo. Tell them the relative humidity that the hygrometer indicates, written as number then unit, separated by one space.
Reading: 98 %
